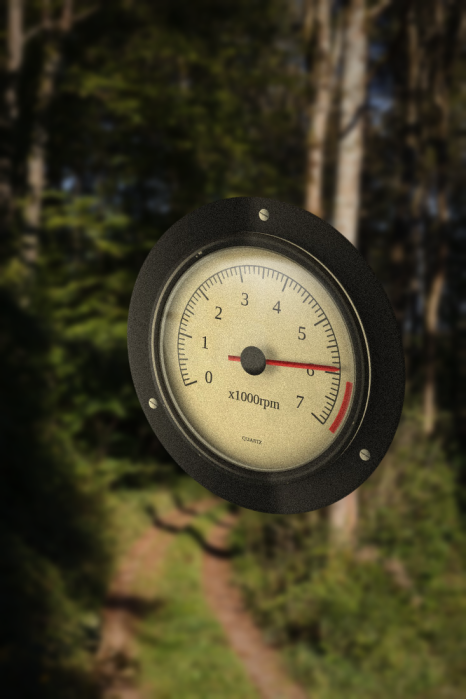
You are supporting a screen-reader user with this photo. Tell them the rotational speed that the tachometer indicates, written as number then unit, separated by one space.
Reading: 5900 rpm
